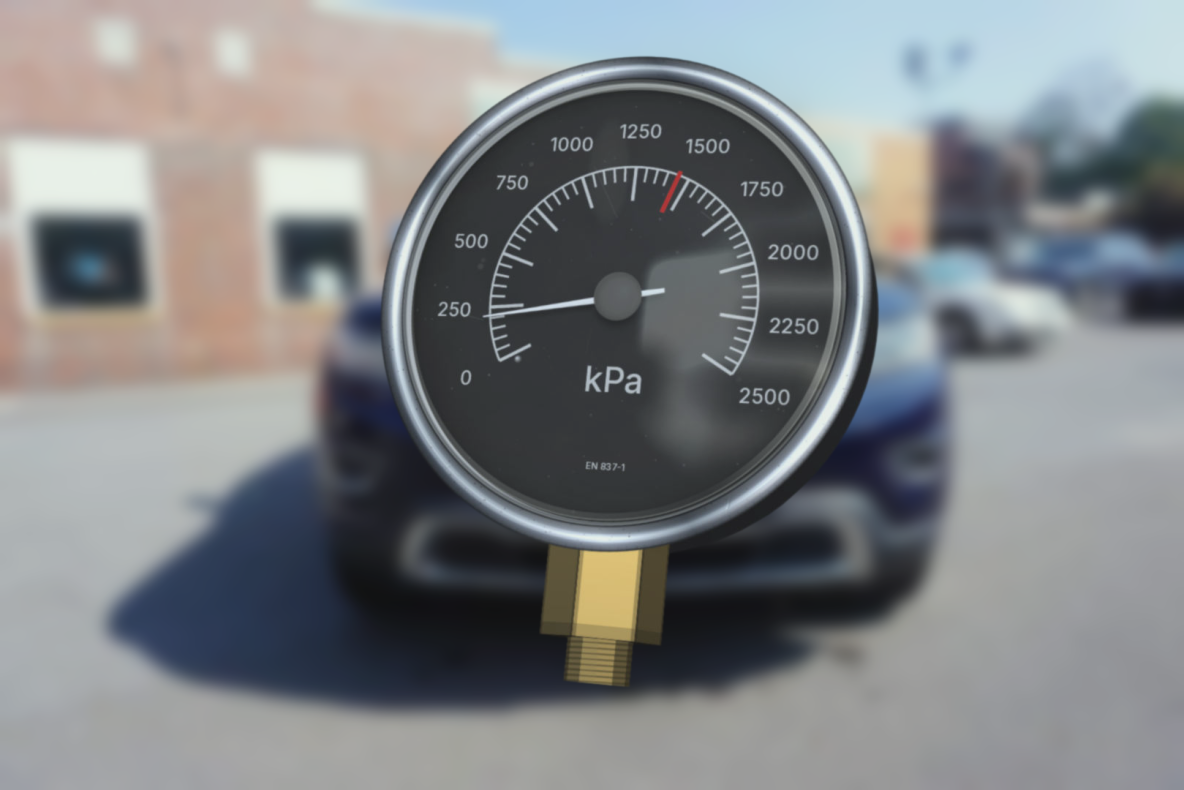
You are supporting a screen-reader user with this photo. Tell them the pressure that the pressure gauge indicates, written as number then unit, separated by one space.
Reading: 200 kPa
